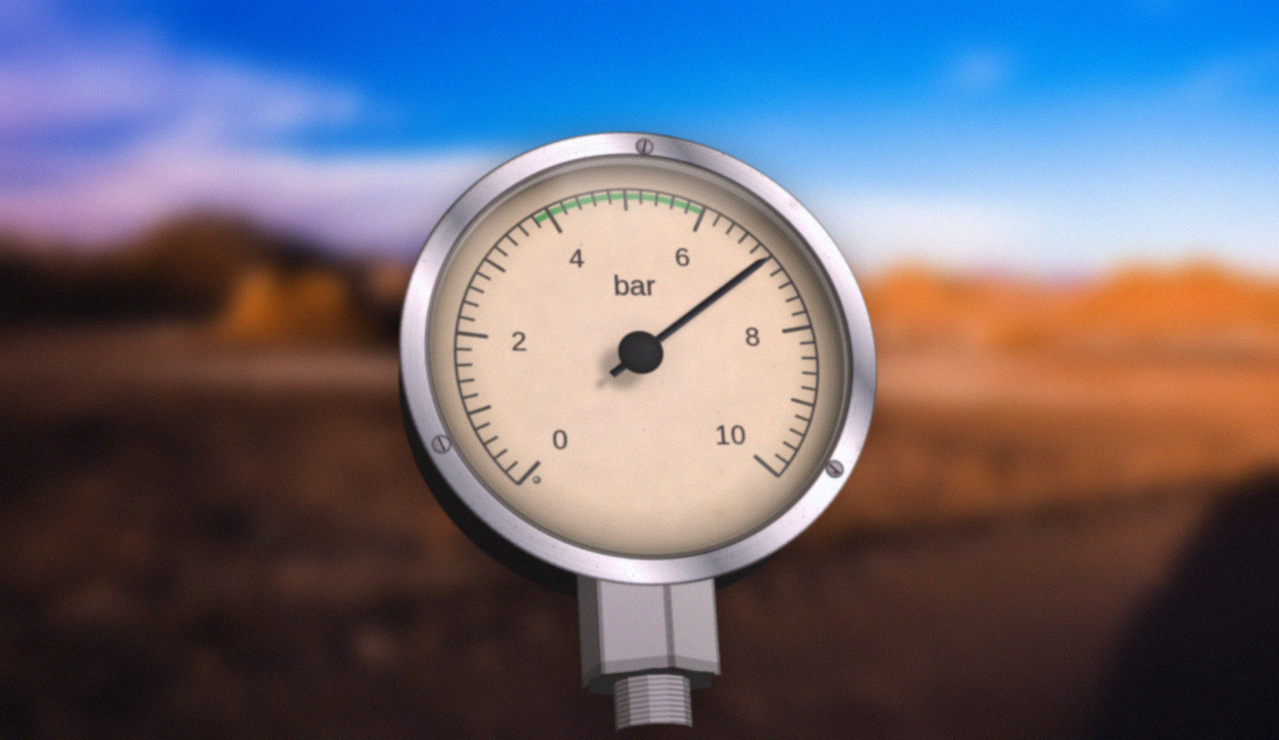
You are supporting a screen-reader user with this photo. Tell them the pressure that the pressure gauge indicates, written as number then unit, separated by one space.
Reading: 7 bar
